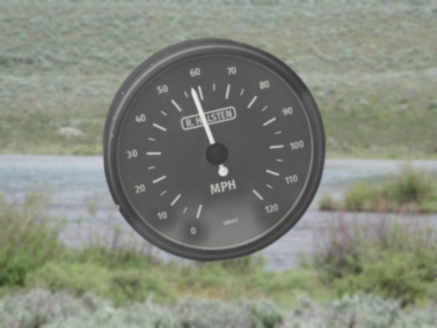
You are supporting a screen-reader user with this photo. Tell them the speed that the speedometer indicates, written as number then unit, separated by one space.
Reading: 57.5 mph
